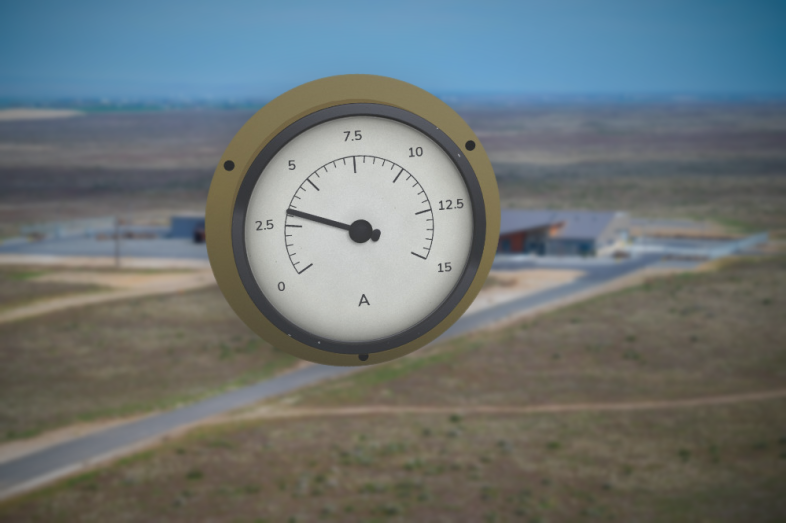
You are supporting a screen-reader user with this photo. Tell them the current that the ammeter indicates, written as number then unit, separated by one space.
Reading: 3.25 A
